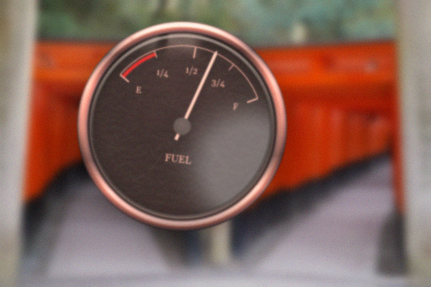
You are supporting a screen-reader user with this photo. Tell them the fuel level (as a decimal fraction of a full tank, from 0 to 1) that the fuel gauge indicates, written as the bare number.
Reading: 0.625
